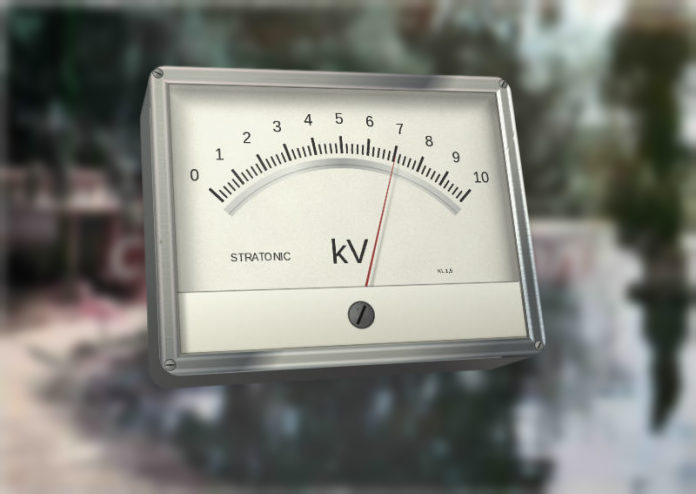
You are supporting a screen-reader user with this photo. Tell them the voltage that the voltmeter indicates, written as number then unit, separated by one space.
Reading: 7 kV
